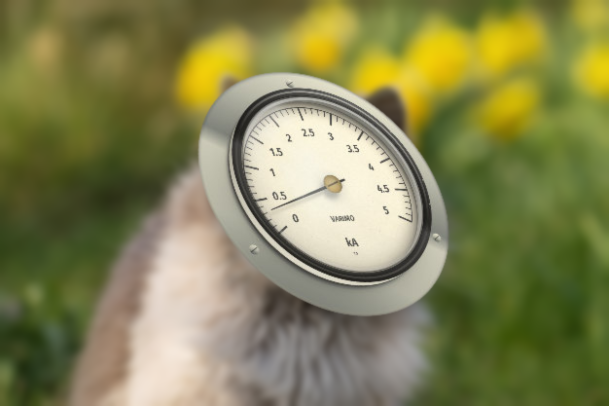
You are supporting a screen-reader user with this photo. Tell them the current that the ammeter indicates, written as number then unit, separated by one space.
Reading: 0.3 kA
